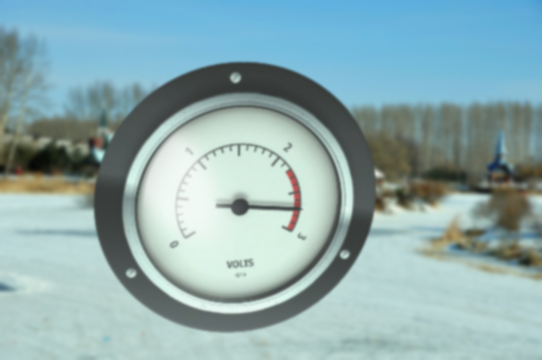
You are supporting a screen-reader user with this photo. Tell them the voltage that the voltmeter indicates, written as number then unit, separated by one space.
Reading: 2.7 V
